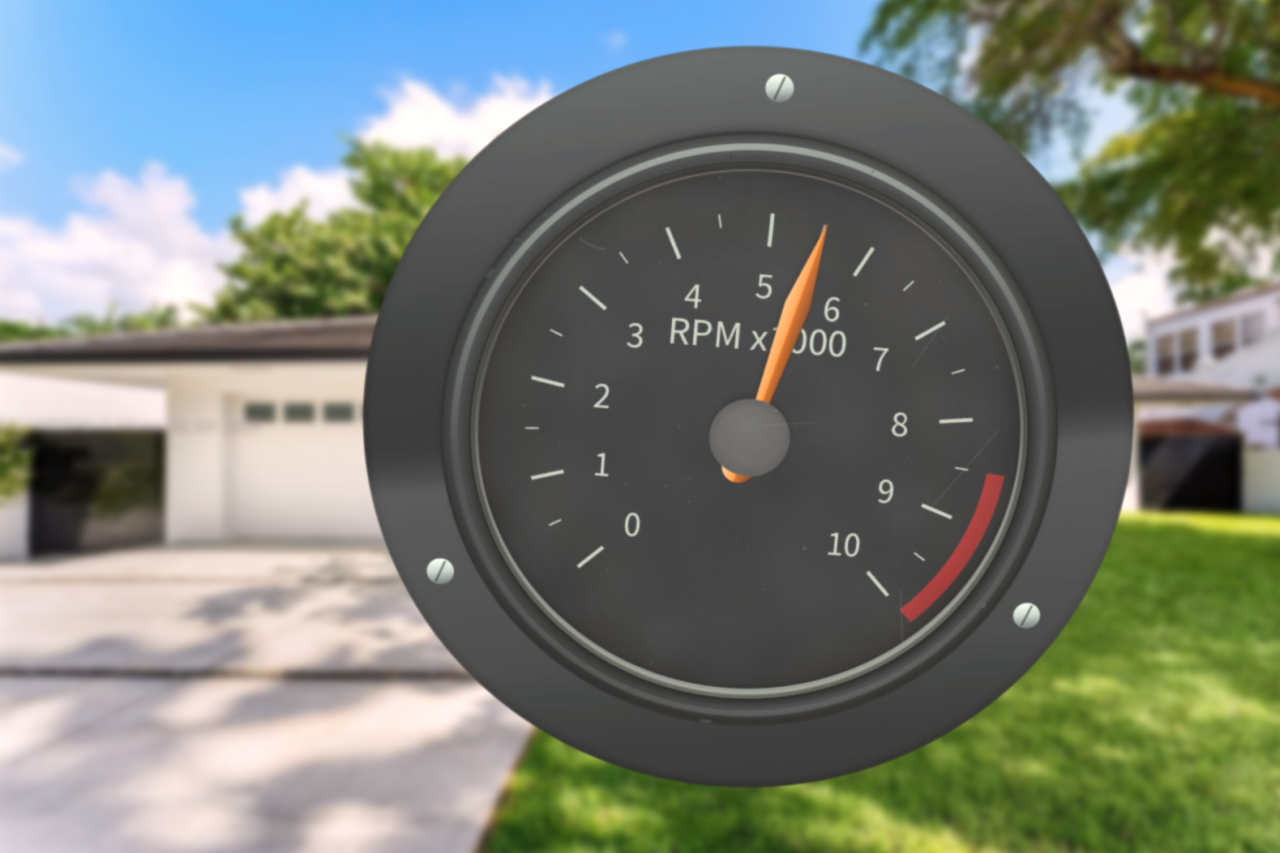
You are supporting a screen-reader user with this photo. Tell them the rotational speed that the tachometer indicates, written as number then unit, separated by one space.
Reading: 5500 rpm
